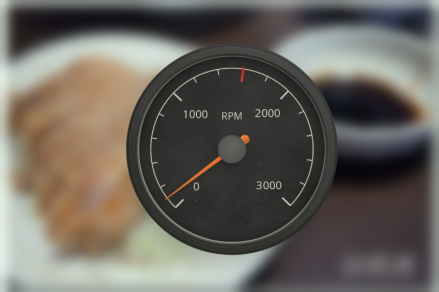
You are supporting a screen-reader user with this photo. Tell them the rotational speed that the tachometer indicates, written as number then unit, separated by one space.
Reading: 100 rpm
